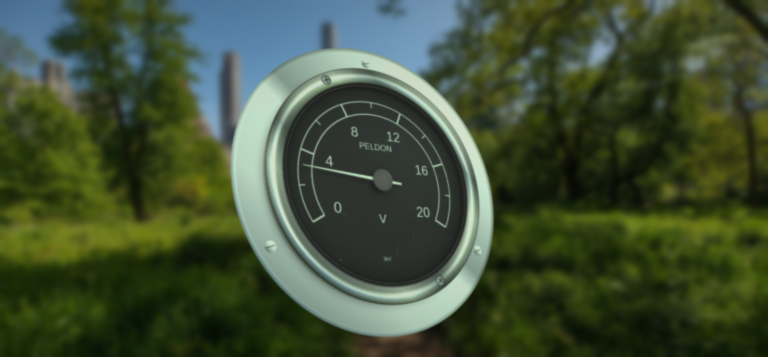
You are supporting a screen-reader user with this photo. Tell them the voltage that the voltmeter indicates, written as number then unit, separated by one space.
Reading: 3 V
